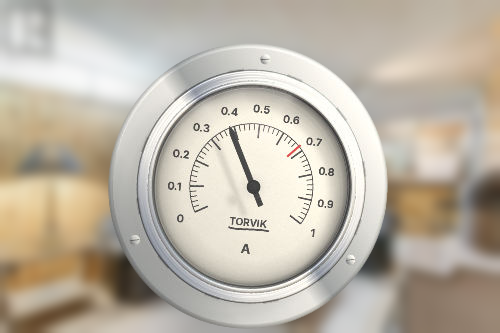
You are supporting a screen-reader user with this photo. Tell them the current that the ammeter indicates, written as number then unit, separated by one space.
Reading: 0.38 A
